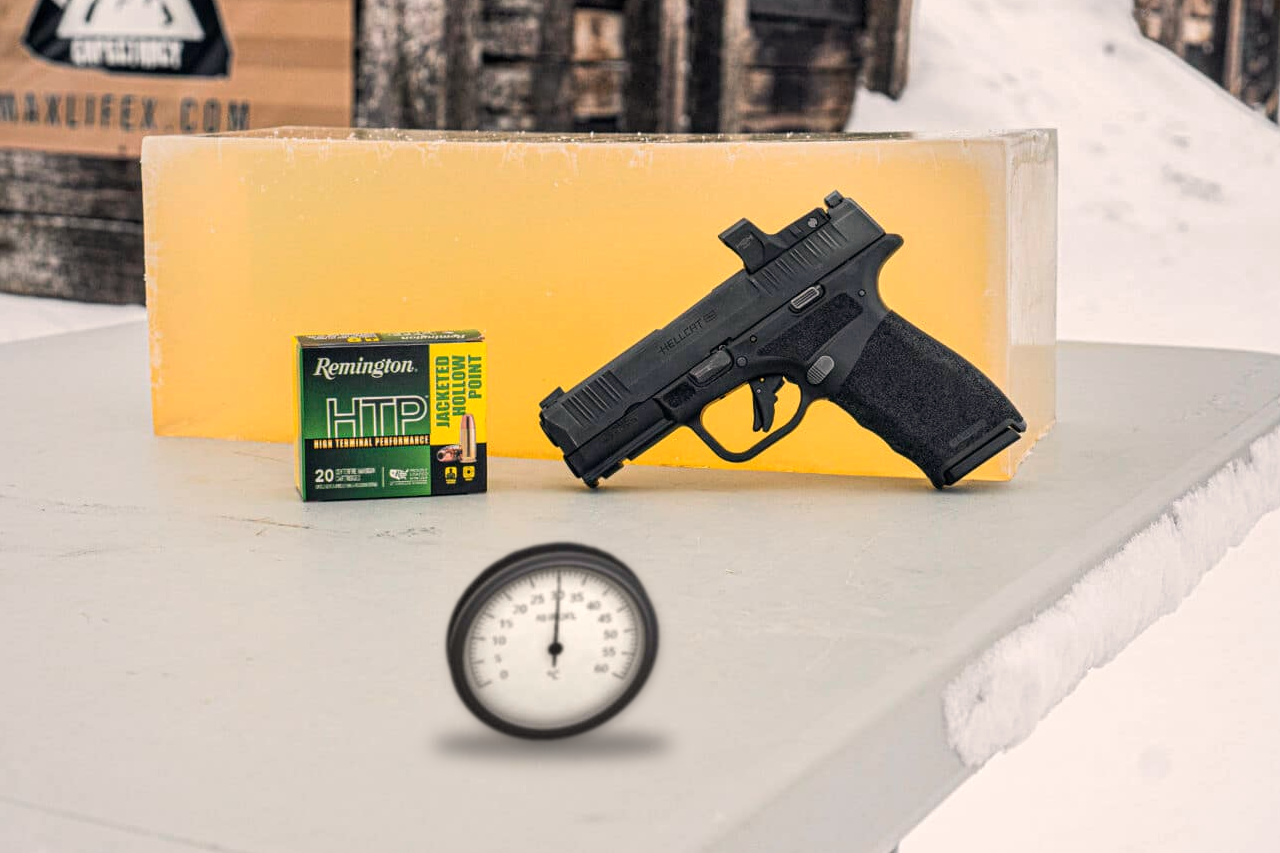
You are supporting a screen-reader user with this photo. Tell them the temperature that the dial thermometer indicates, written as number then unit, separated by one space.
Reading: 30 °C
